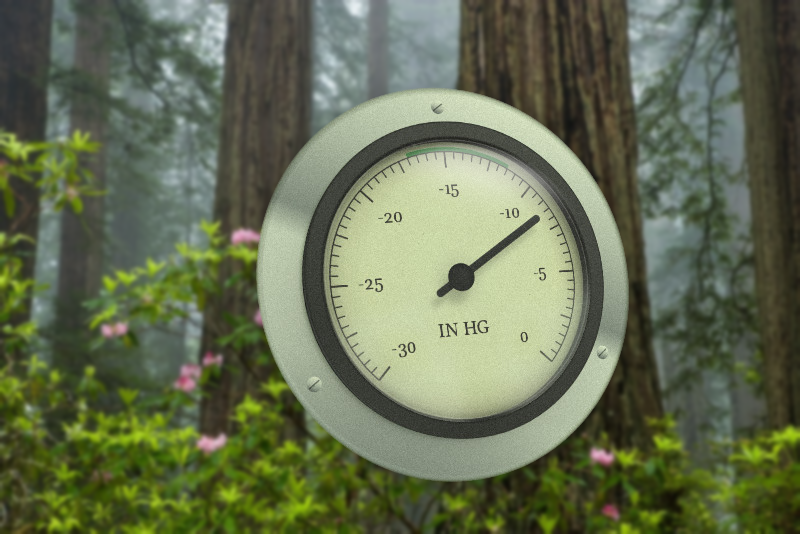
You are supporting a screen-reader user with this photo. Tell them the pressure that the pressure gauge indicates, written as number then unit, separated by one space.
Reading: -8.5 inHg
